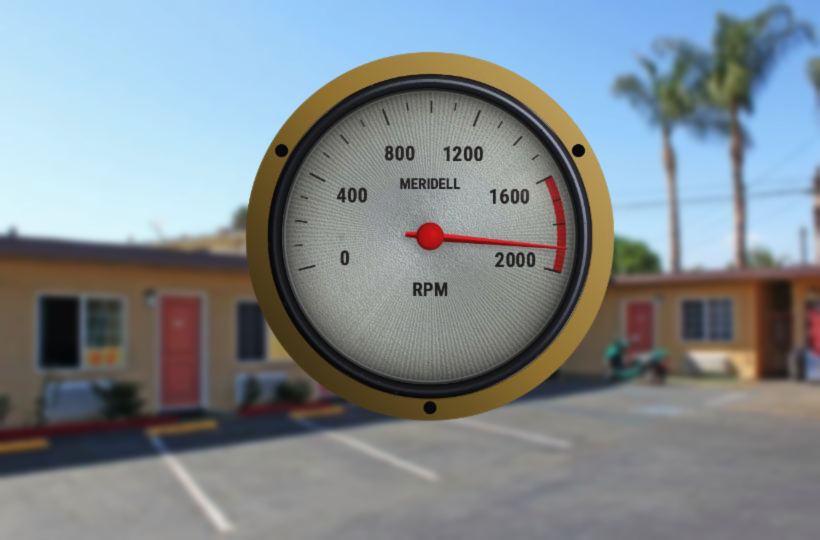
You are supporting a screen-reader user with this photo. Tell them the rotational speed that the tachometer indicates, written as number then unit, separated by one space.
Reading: 1900 rpm
